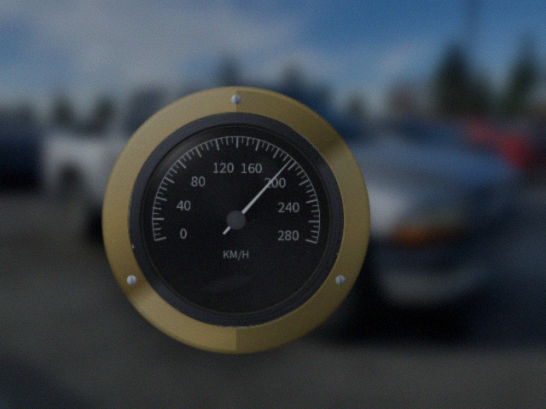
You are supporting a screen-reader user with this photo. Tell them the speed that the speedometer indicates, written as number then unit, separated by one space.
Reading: 195 km/h
